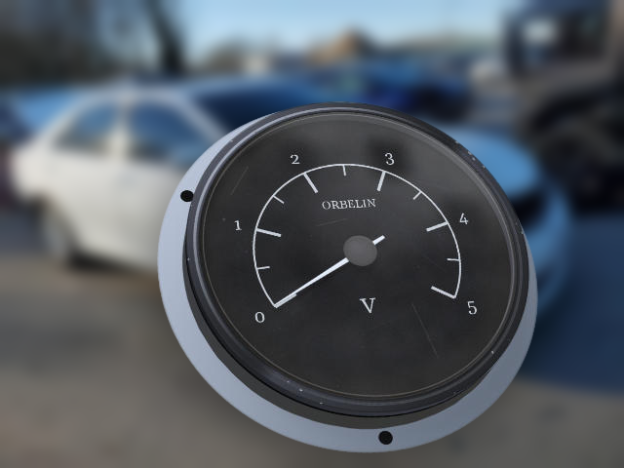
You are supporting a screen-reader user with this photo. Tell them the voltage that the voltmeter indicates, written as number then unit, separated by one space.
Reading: 0 V
